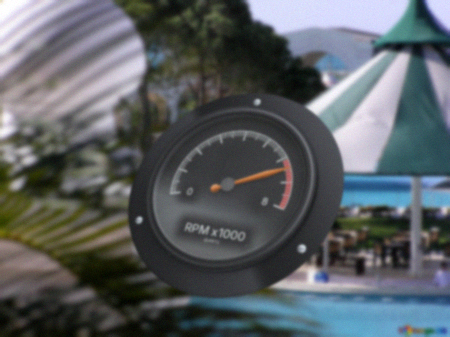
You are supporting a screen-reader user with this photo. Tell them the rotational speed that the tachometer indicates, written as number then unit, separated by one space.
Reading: 6500 rpm
